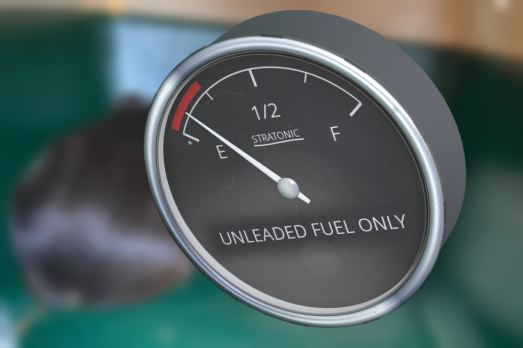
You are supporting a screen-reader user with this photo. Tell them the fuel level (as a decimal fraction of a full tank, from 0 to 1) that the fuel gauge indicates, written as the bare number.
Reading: 0.125
